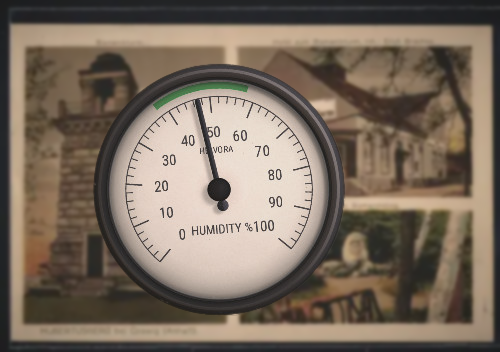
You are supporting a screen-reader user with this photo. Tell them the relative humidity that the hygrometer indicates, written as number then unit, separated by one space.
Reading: 47 %
